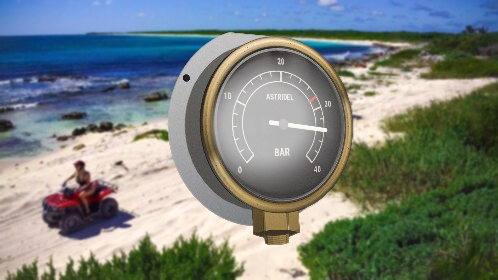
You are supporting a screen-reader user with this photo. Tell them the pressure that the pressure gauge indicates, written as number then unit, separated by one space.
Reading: 34 bar
